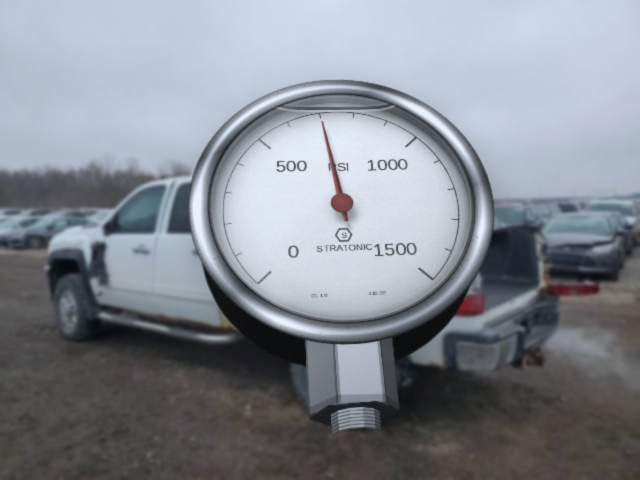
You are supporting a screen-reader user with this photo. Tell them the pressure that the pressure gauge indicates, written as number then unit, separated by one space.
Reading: 700 psi
